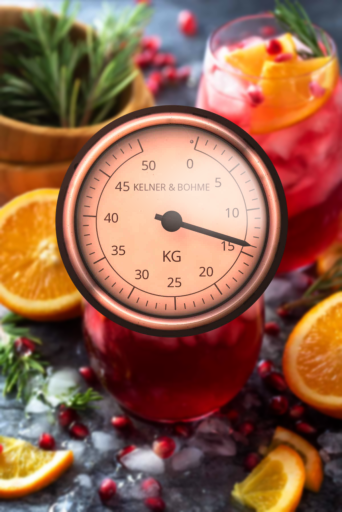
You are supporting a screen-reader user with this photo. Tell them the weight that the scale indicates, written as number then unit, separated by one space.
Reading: 14 kg
